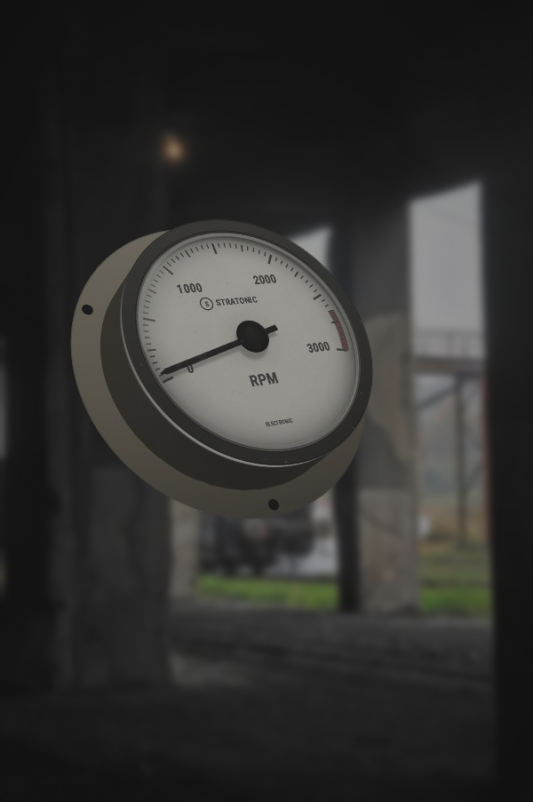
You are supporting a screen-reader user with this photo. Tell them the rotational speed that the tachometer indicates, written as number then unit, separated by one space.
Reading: 50 rpm
